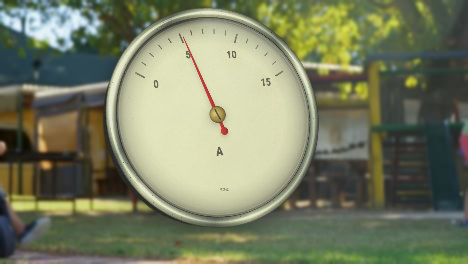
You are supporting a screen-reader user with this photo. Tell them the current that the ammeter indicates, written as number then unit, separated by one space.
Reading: 5 A
